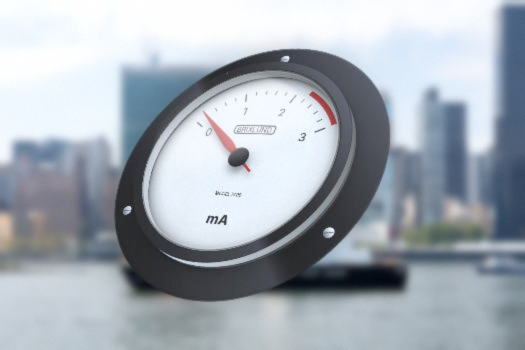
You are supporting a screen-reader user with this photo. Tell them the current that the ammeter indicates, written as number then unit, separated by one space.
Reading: 0.2 mA
